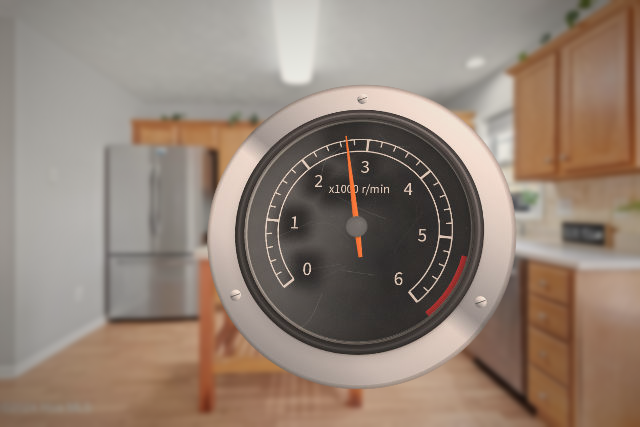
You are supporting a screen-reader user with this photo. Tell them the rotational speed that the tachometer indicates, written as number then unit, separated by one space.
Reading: 2700 rpm
